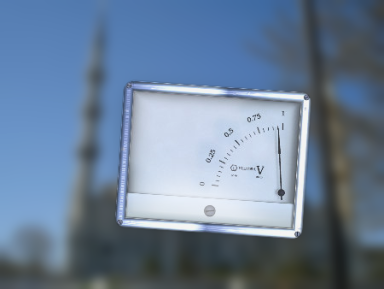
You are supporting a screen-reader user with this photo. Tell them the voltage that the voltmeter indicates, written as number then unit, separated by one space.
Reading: 0.95 V
